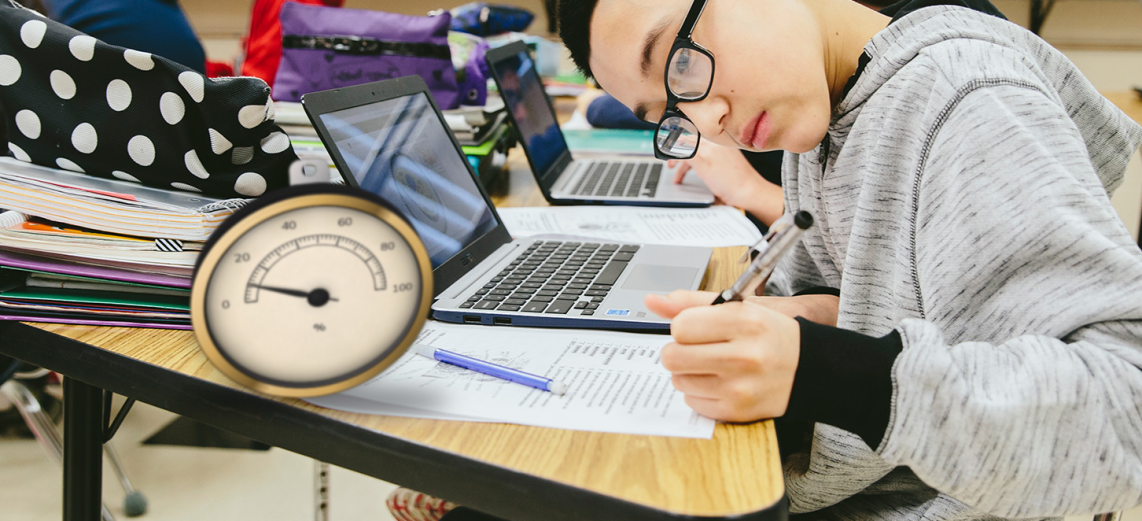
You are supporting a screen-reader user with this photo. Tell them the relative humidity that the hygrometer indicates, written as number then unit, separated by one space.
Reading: 10 %
